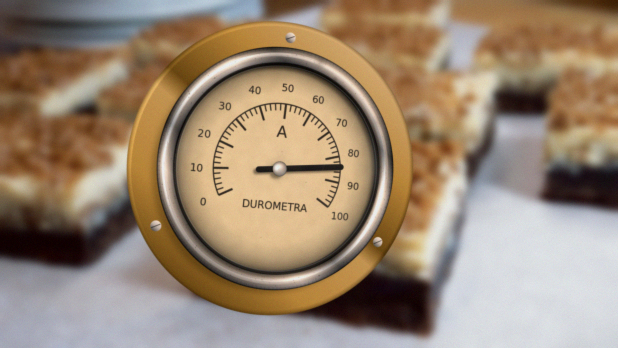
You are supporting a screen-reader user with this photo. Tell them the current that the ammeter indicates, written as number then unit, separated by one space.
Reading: 84 A
